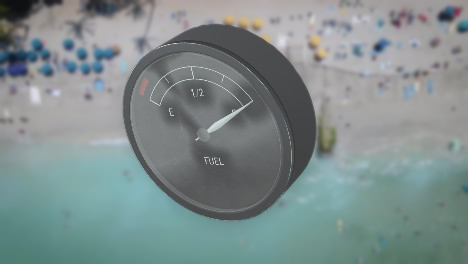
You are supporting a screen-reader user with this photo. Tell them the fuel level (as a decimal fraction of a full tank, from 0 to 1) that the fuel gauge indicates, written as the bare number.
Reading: 1
